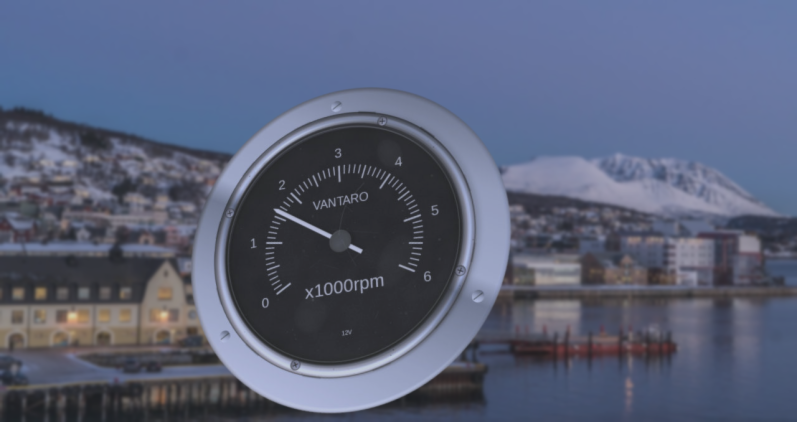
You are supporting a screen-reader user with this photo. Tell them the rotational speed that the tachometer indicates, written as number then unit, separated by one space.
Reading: 1600 rpm
